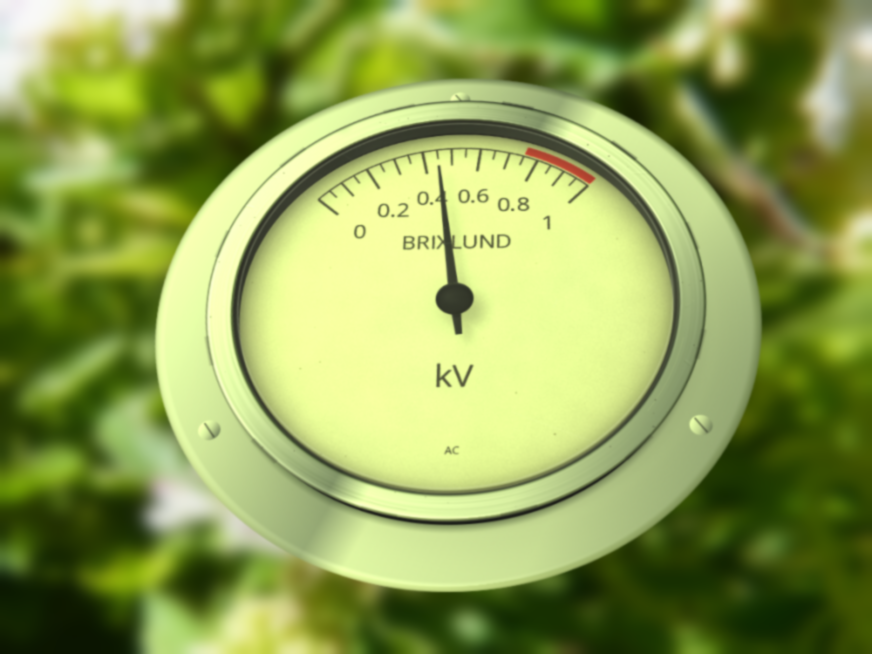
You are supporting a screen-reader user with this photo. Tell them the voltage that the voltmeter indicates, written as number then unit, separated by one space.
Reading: 0.45 kV
